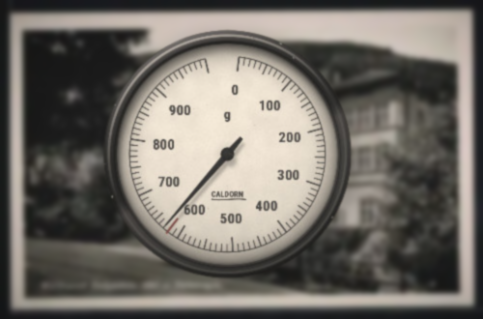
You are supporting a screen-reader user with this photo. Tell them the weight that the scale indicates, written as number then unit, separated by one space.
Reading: 630 g
